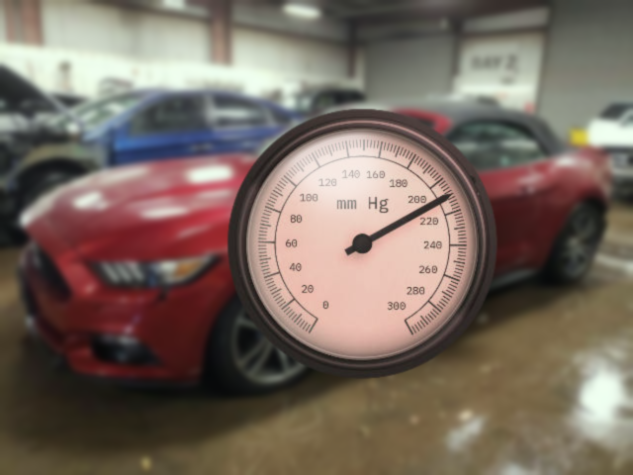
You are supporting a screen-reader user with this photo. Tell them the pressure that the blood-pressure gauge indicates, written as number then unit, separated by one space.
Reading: 210 mmHg
